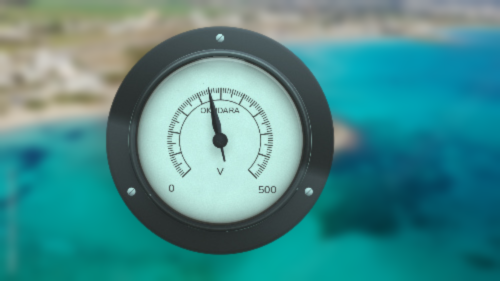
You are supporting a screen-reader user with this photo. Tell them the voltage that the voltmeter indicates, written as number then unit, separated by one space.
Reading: 225 V
